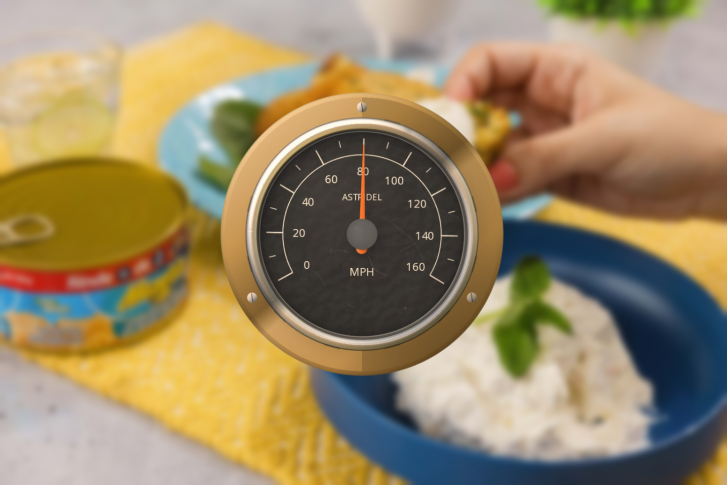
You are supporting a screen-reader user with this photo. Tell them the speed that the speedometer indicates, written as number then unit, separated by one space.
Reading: 80 mph
